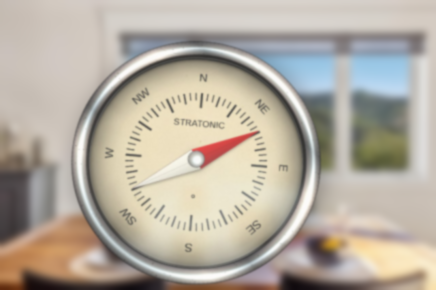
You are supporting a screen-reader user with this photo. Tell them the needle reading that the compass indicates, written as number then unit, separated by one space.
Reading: 60 °
